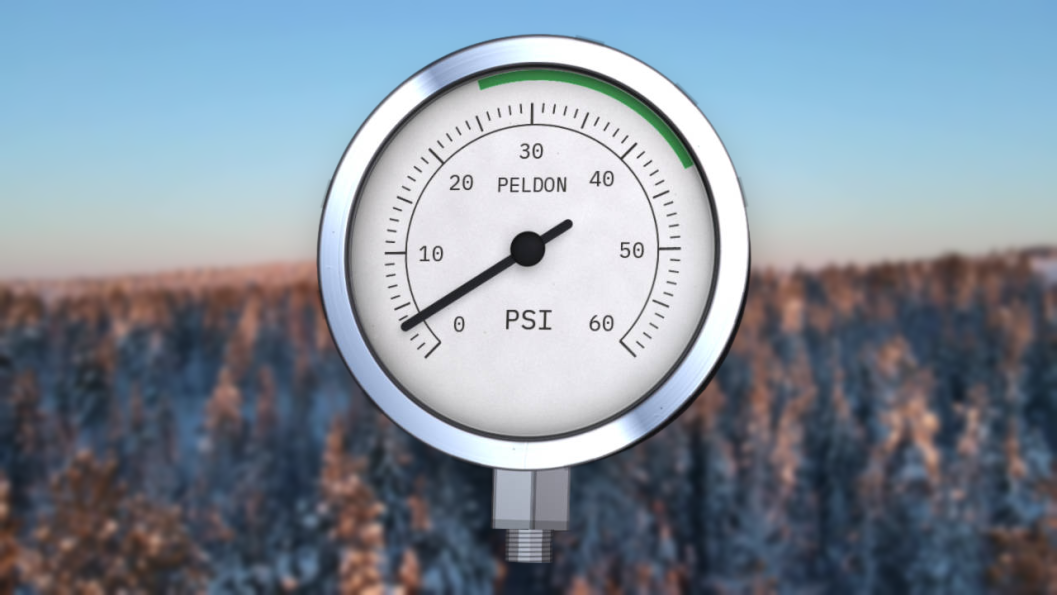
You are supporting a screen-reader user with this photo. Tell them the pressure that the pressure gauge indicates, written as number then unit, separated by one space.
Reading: 3 psi
